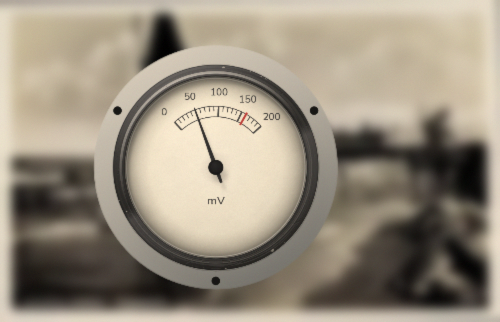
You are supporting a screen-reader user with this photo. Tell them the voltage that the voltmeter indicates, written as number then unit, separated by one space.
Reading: 50 mV
